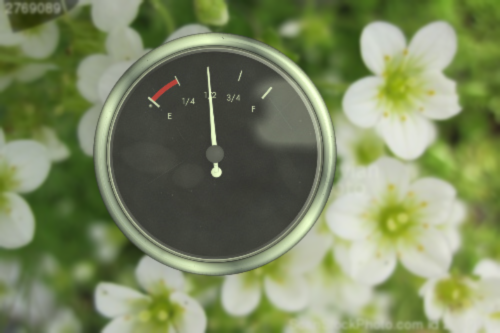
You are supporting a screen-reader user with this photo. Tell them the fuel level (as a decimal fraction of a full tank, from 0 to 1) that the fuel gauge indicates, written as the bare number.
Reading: 0.5
